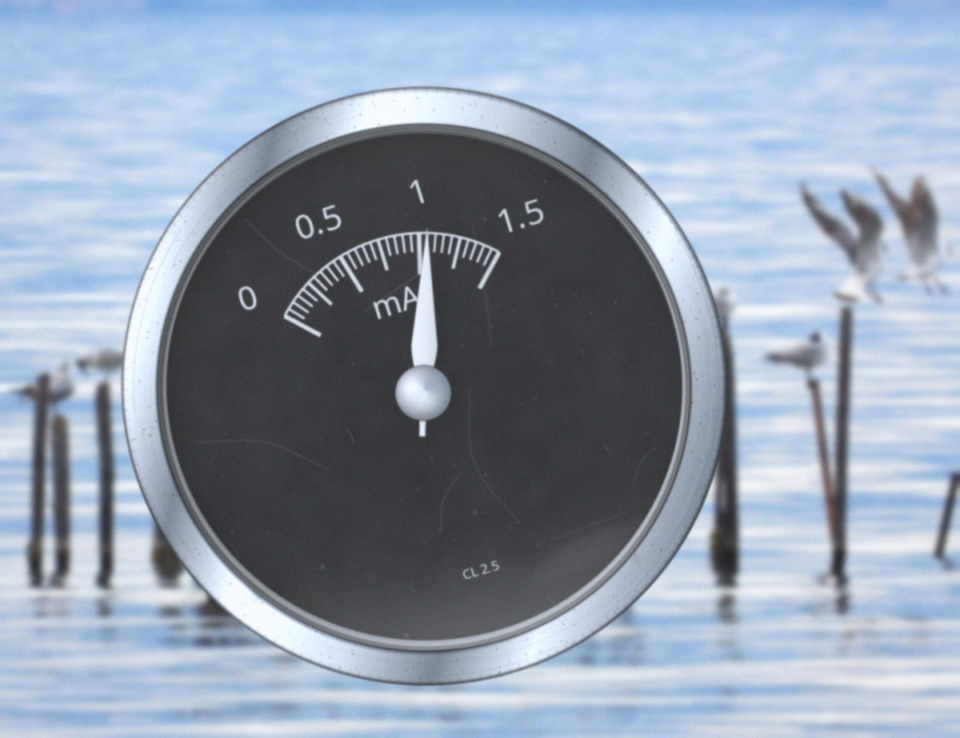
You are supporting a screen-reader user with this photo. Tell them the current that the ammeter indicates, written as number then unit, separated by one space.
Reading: 1.05 mA
